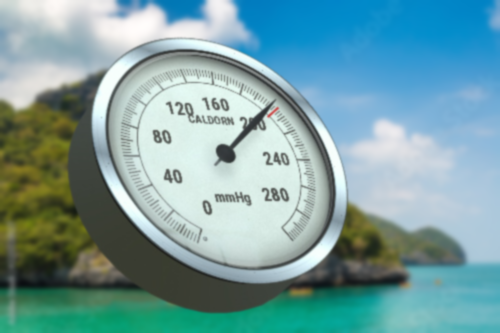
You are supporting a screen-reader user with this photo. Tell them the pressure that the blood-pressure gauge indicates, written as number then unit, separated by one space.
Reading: 200 mmHg
